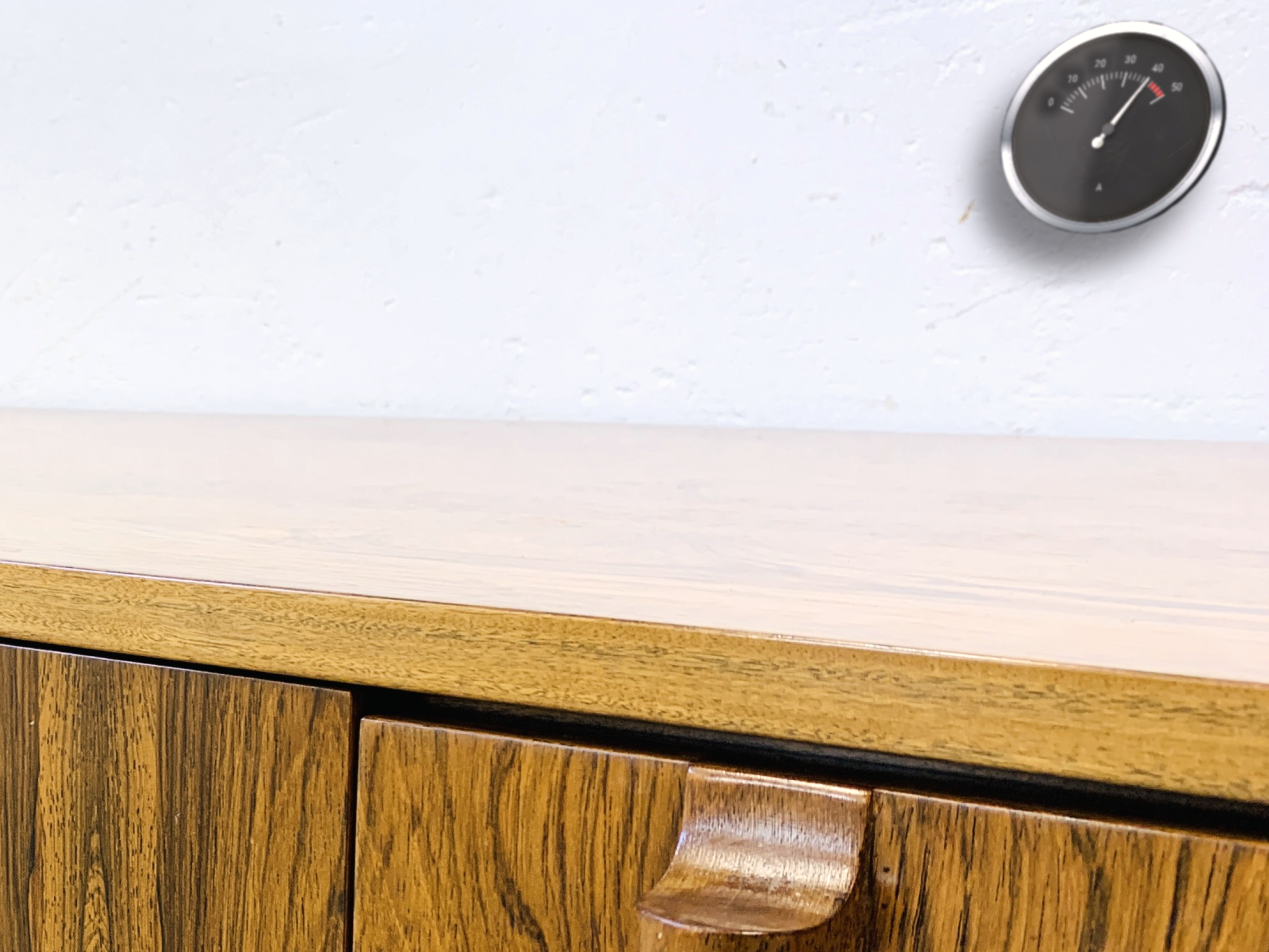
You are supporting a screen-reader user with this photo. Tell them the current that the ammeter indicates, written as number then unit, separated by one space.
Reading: 40 A
